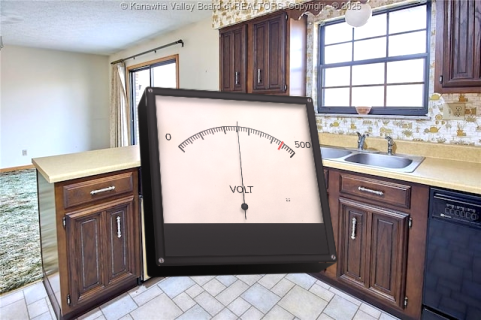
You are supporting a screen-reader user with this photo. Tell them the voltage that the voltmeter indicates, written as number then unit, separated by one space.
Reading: 250 V
